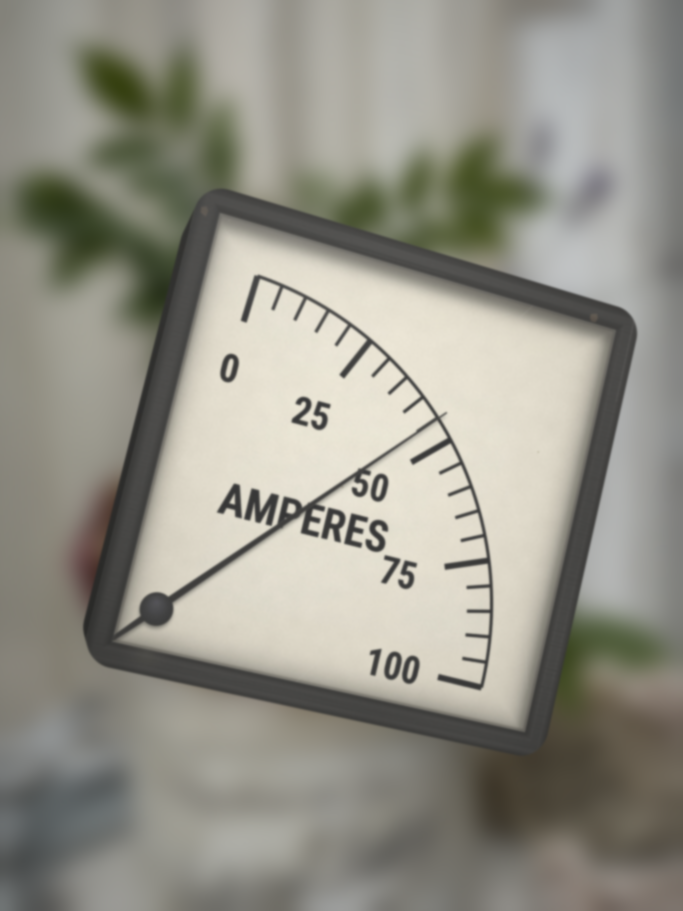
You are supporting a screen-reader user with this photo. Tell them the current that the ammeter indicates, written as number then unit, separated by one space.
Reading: 45 A
